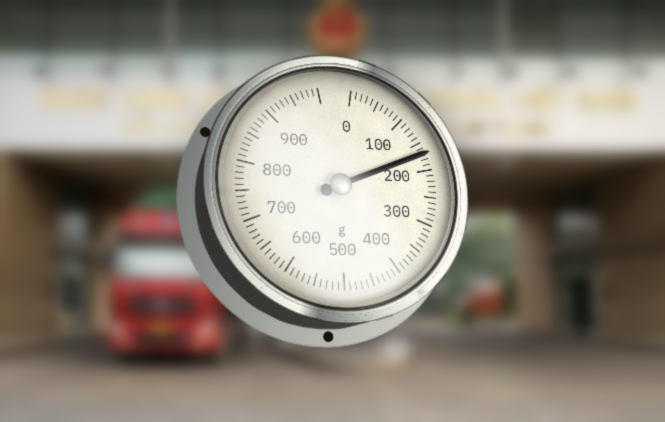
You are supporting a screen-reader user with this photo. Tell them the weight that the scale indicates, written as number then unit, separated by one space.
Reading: 170 g
